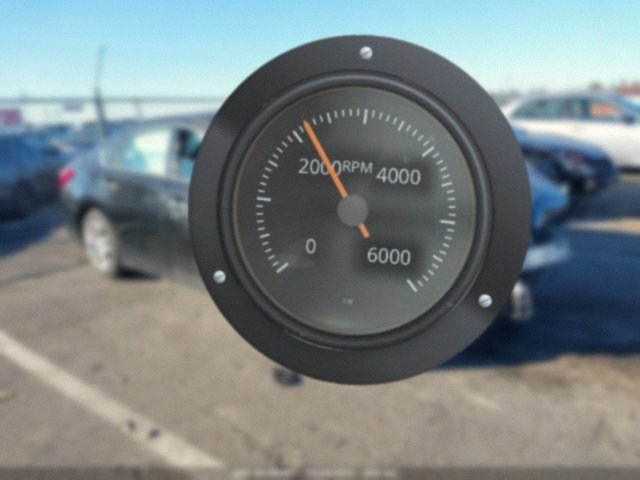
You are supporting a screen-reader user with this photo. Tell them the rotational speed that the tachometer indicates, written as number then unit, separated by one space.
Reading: 2200 rpm
